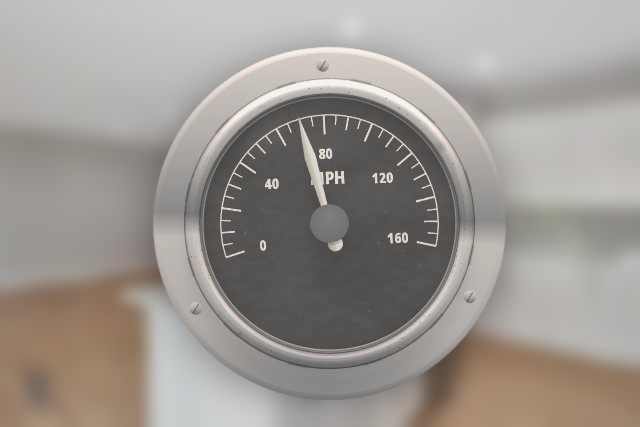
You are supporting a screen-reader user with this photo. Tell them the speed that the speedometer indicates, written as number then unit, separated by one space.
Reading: 70 mph
